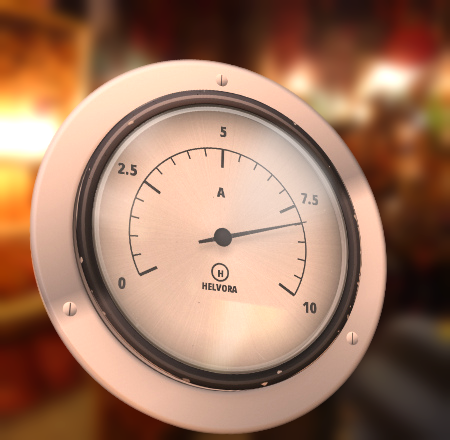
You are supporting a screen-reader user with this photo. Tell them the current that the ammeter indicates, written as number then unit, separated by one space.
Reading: 8 A
